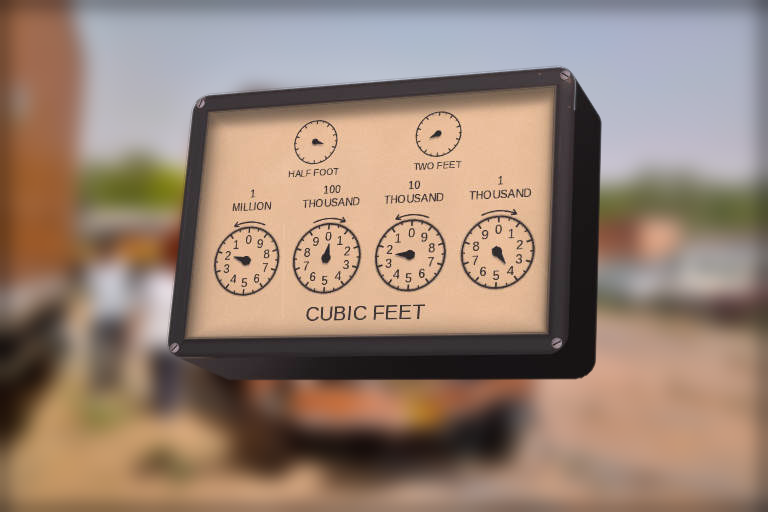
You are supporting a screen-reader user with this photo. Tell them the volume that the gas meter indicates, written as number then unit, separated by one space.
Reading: 202400 ft³
